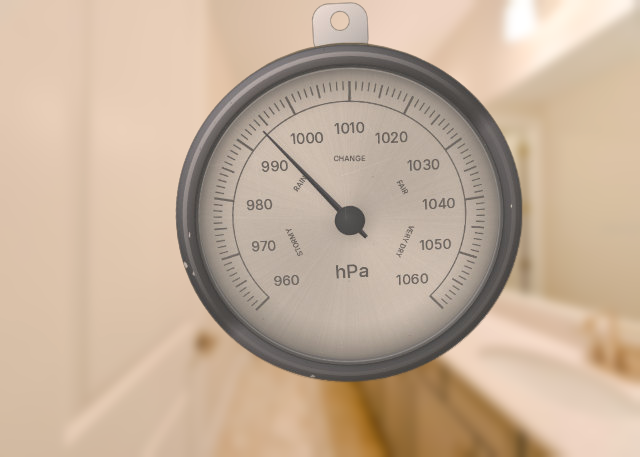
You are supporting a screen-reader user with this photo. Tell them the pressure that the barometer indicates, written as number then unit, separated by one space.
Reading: 994 hPa
